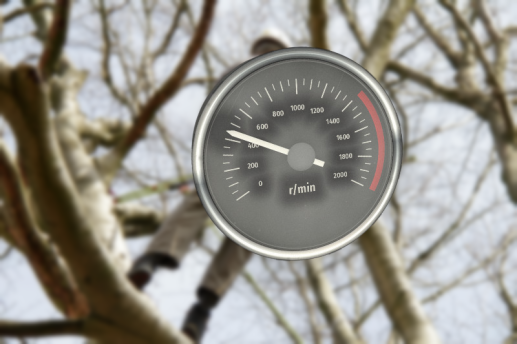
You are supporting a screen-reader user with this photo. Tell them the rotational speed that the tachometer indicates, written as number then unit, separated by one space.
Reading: 450 rpm
